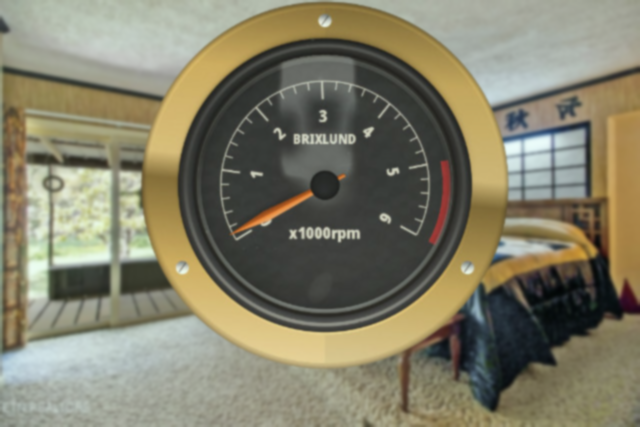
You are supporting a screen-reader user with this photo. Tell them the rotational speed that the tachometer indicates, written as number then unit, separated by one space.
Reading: 100 rpm
